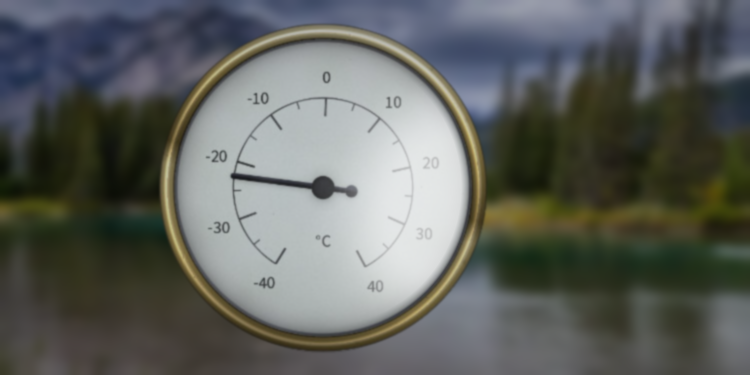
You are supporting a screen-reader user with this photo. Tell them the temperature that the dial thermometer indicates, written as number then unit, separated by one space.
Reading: -22.5 °C
